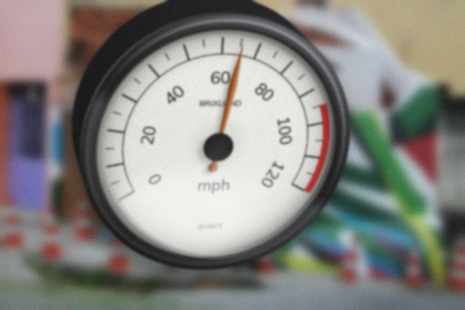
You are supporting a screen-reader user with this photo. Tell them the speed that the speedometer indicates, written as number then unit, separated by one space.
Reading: 65 mph
